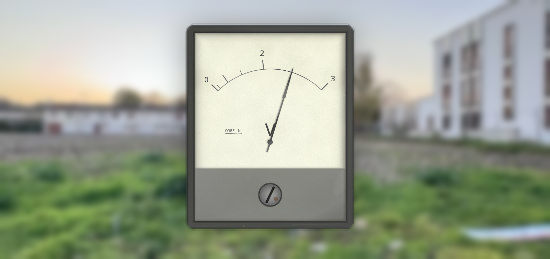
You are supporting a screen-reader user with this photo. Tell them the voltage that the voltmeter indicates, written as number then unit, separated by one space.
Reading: 2.5 V
